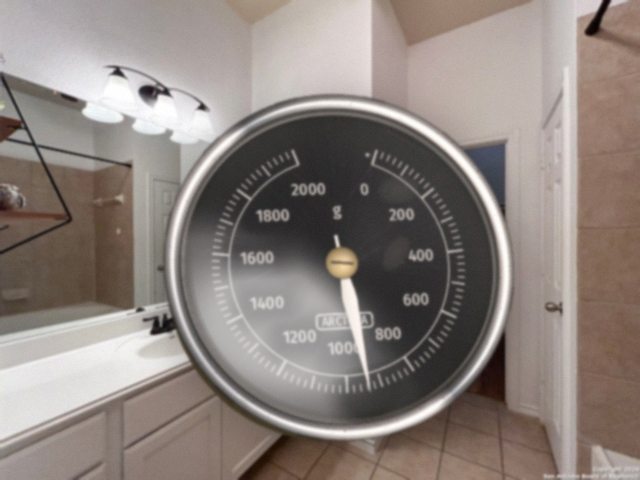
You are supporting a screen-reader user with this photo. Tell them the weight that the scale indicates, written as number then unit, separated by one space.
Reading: 940 g
